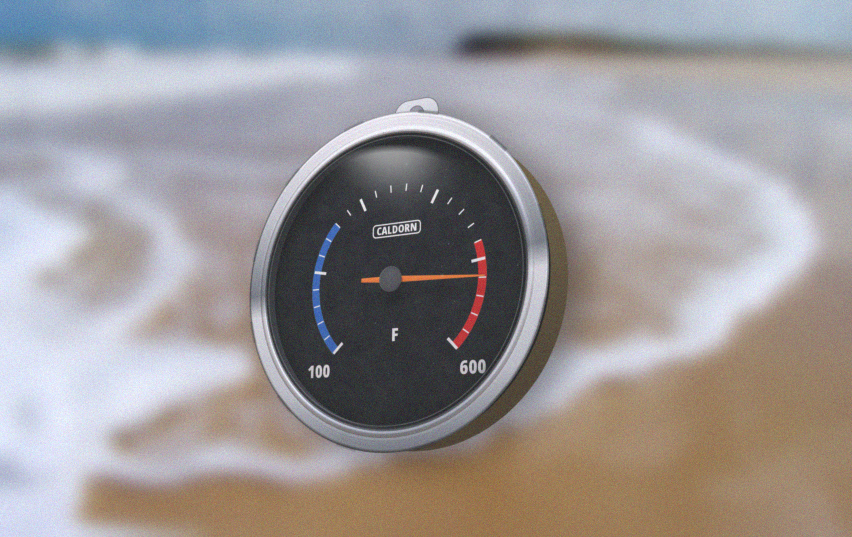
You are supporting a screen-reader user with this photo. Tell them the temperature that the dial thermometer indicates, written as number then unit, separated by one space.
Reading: 520 °F
